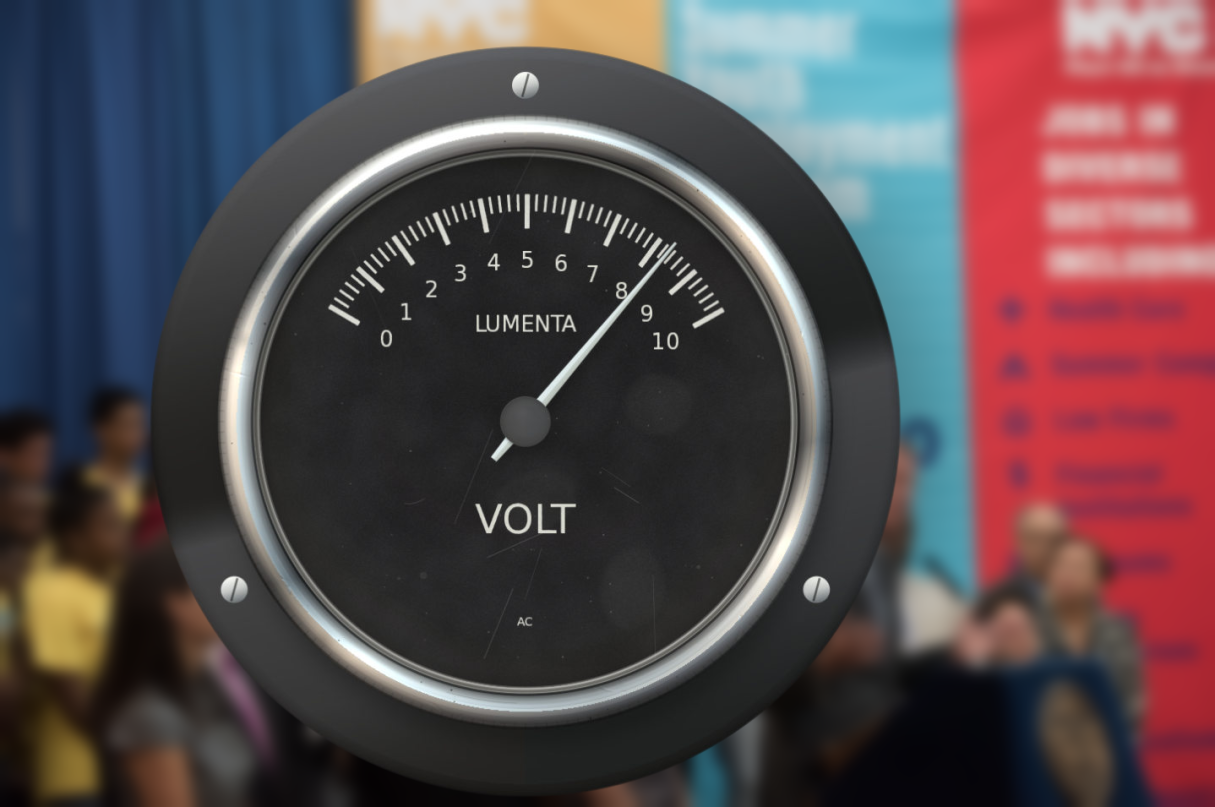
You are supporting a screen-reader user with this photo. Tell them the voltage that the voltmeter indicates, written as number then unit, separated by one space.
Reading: 8.3 V
